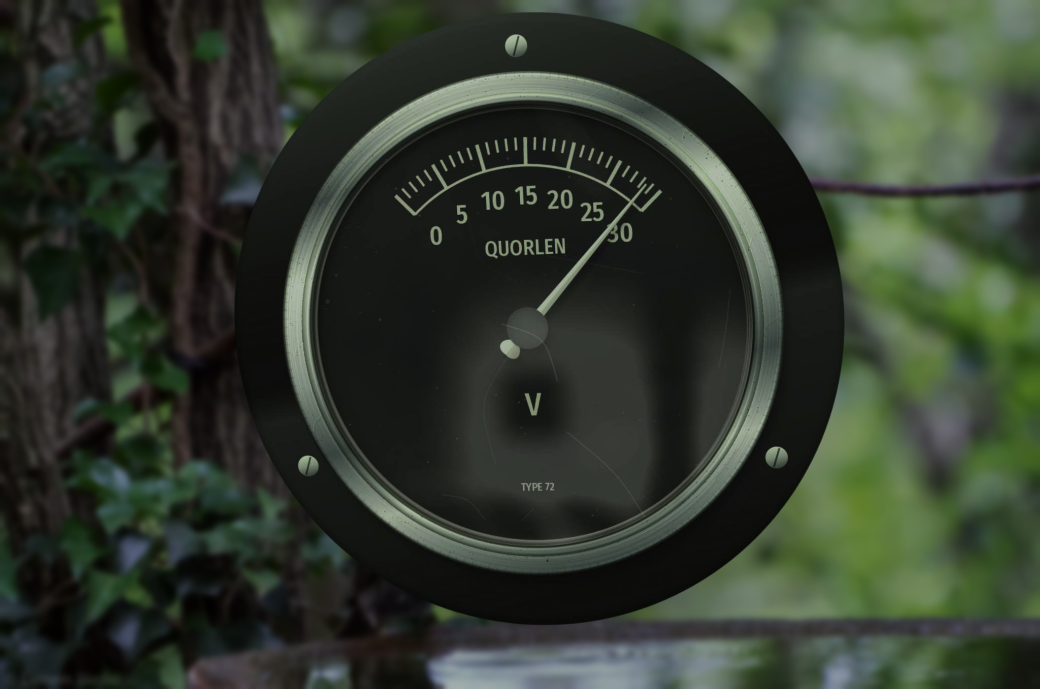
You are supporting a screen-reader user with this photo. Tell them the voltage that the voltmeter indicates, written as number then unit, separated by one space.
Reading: 28.5 V
